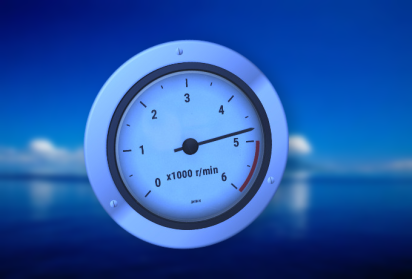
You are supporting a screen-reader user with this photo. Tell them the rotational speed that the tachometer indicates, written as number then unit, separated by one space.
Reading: 4750 rpm
